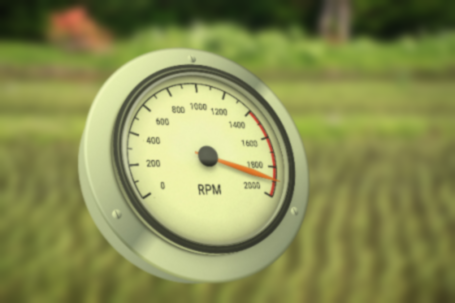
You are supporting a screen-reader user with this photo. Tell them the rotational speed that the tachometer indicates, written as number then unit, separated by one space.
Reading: 1900 rpm
